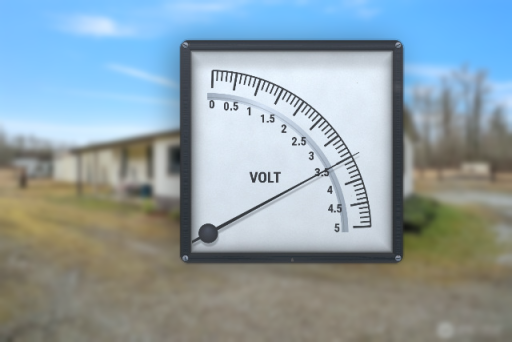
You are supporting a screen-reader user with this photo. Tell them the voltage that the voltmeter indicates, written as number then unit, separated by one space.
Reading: 3.5 V
